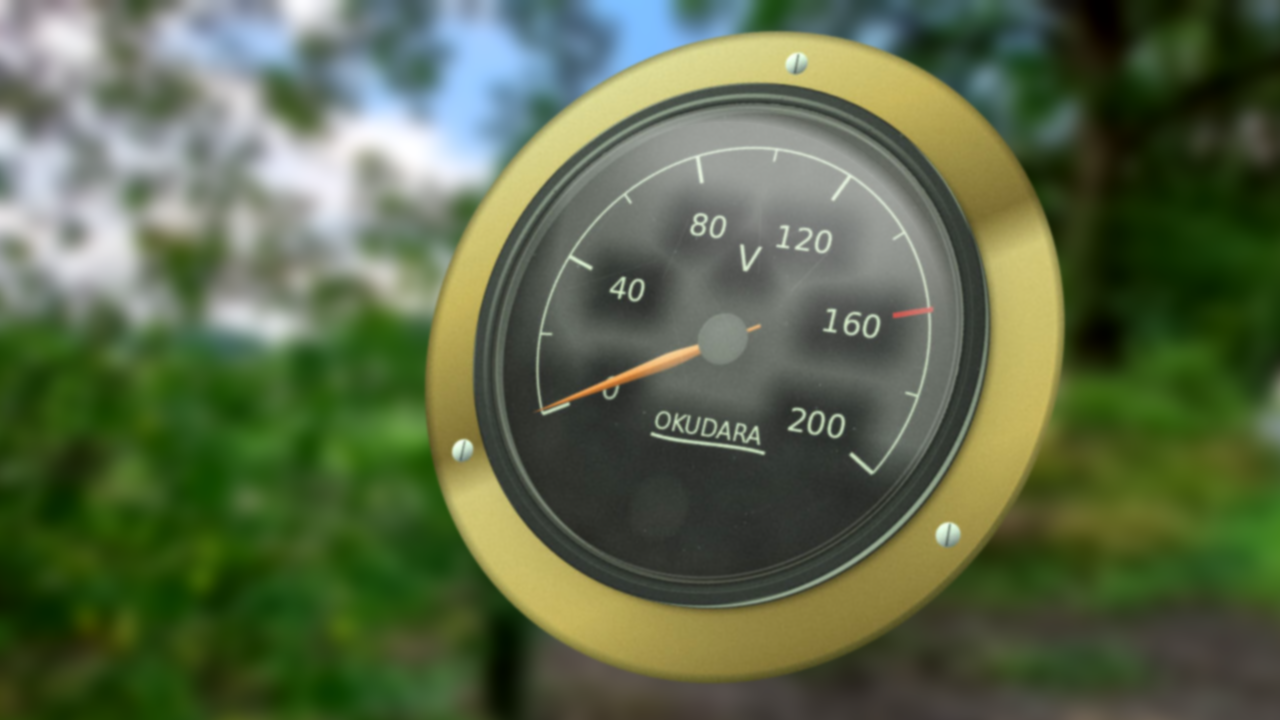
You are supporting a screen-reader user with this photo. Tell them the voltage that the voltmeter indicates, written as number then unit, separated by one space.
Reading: 0 V
